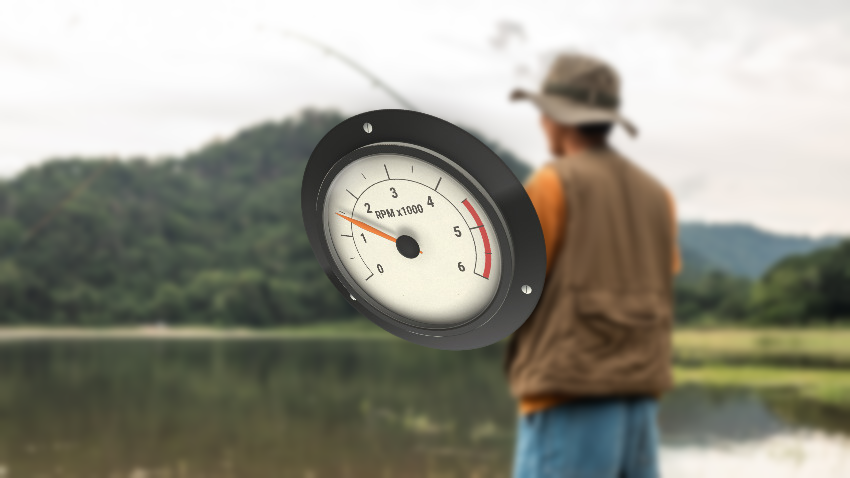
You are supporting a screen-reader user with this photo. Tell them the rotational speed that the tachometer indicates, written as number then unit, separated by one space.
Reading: 1500 rpm
